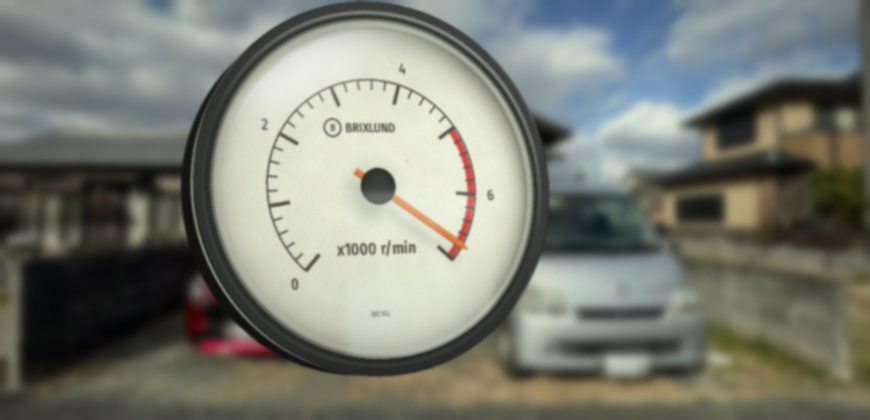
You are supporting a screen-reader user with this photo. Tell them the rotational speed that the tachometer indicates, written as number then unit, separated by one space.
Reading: 6800 rpm
